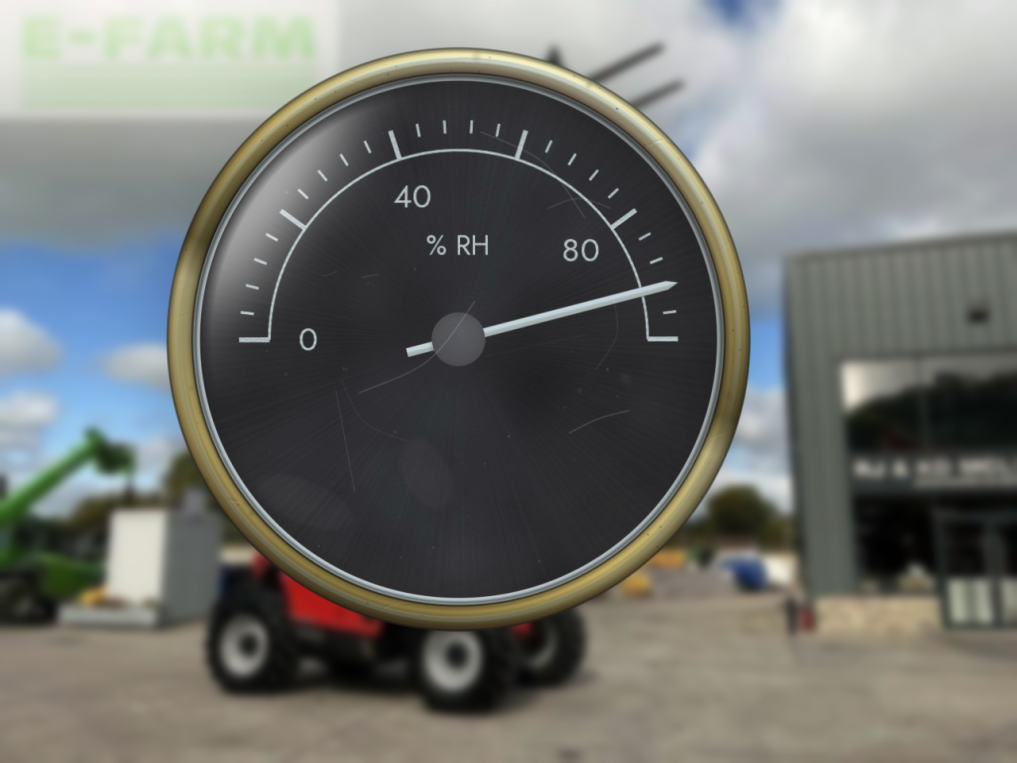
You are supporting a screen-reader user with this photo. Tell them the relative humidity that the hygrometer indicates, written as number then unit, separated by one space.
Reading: 92 %
